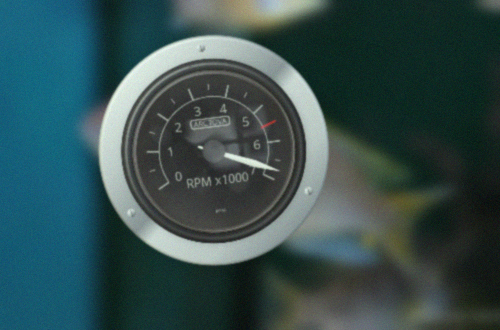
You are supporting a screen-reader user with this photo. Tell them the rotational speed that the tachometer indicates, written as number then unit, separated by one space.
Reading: 6750 rpm
